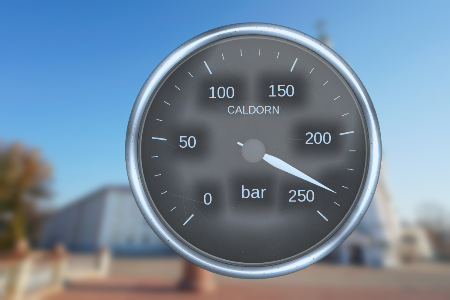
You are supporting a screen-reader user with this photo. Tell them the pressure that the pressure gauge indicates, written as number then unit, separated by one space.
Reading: 235 bar
